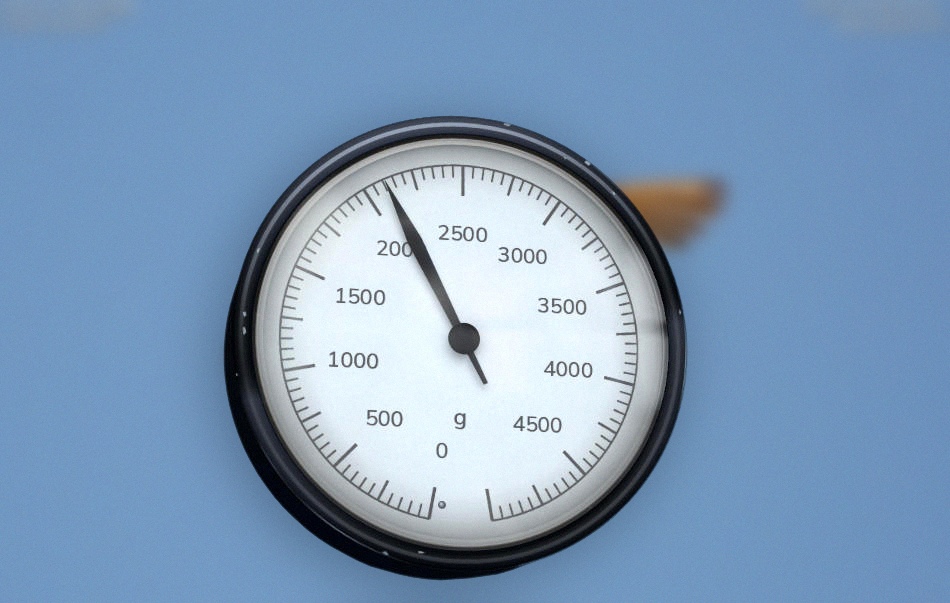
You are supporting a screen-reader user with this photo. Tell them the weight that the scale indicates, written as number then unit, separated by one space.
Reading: 2100 g
